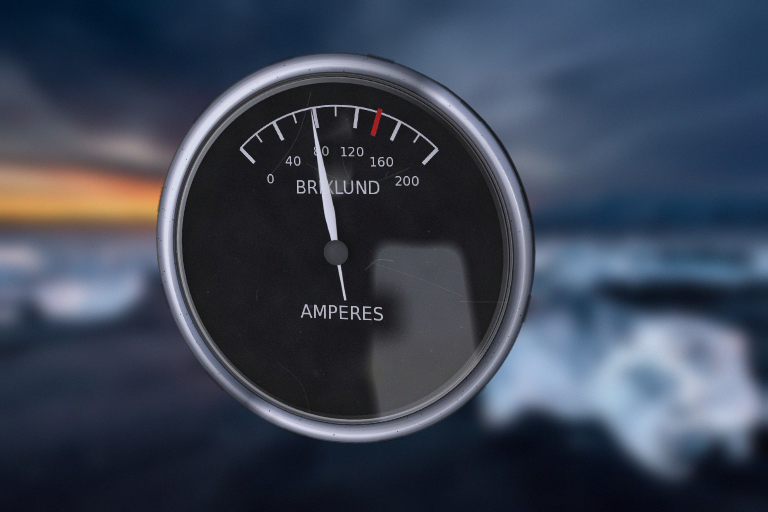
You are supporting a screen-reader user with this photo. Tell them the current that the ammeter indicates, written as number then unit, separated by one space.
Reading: 80 A
